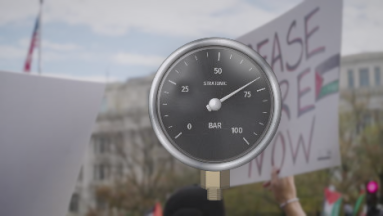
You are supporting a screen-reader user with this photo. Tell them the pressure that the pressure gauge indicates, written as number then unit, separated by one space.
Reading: 70 bar
